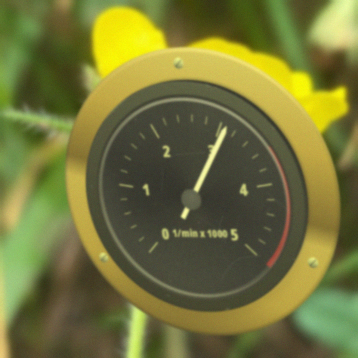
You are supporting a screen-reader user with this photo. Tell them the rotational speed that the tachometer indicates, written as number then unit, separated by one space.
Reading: 3100 rpm
